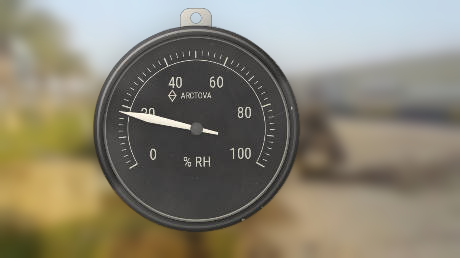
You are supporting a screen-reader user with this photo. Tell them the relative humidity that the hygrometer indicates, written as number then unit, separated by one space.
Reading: 18 %
